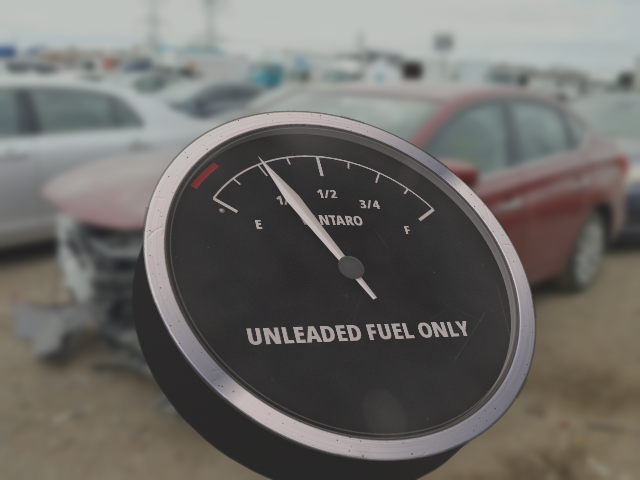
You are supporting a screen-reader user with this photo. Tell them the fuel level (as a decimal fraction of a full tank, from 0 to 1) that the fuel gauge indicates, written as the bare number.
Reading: 0.25
